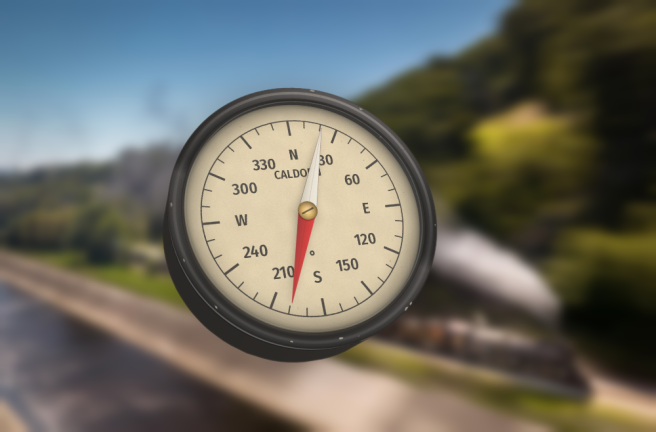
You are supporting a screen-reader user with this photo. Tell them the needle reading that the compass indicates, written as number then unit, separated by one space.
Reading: 200 °
